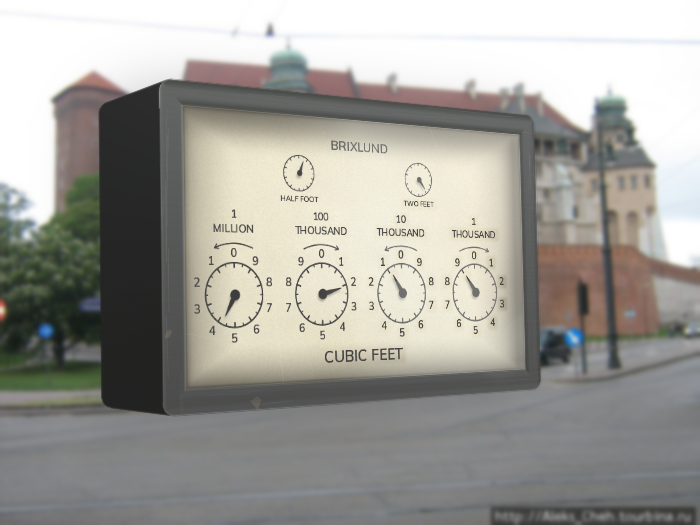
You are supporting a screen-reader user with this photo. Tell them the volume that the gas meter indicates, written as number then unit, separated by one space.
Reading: 420900 ft³
